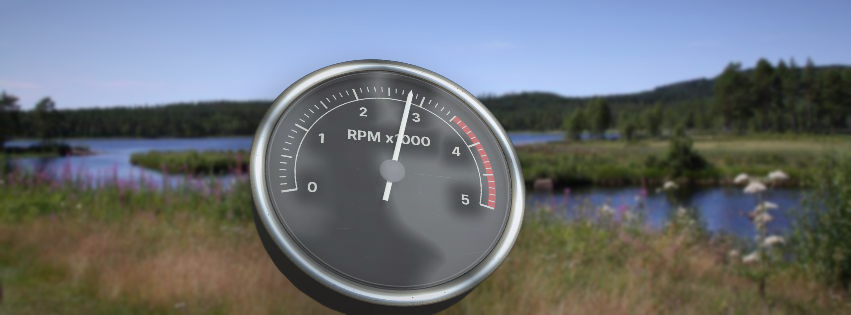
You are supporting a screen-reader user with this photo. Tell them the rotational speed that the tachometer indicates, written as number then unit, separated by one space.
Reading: 2800 rpm
